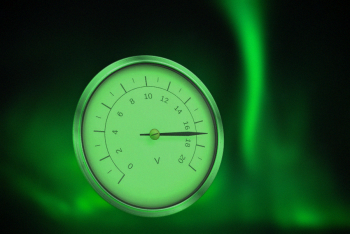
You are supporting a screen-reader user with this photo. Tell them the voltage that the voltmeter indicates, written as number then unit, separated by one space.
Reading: 17 V
